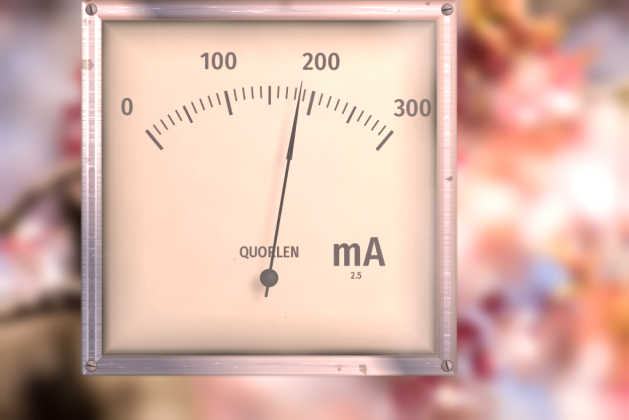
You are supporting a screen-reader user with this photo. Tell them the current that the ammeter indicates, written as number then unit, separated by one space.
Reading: 185 mA
